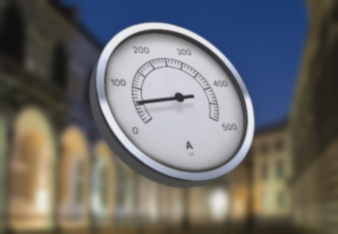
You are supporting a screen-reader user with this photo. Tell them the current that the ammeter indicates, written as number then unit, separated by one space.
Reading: 50 A
